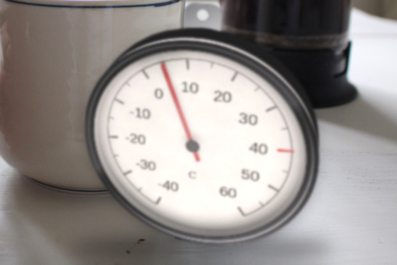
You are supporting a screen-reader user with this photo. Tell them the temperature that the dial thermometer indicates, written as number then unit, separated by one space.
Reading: 5 °C
